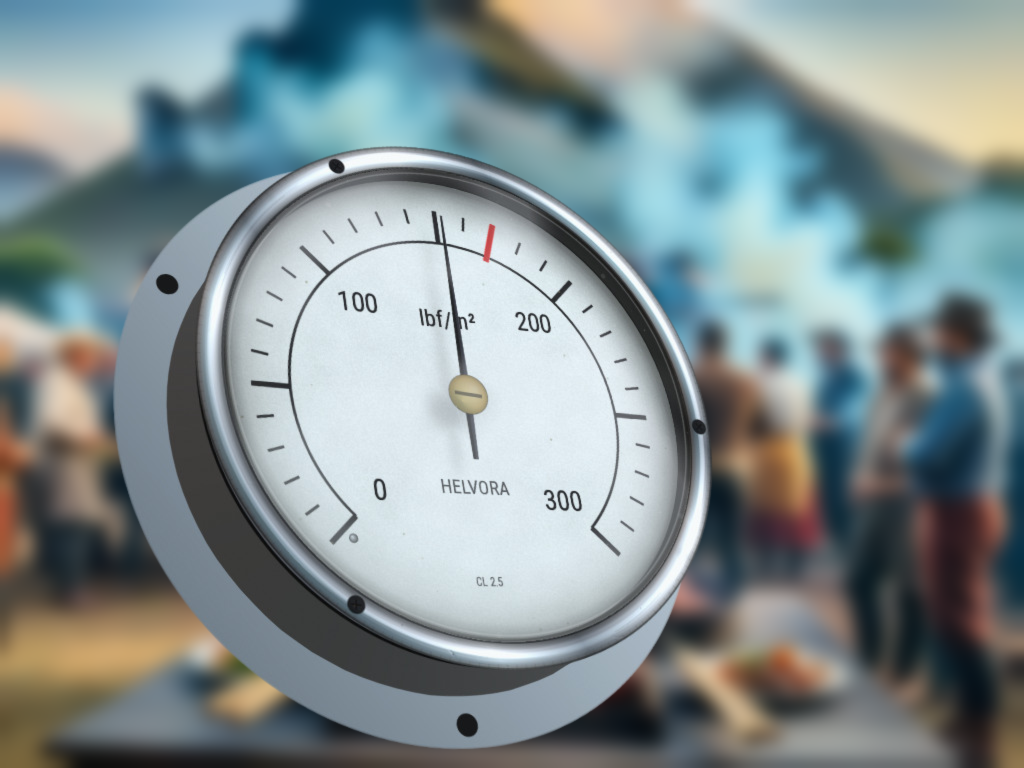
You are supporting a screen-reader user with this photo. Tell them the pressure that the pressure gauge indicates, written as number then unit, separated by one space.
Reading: 150 psi
